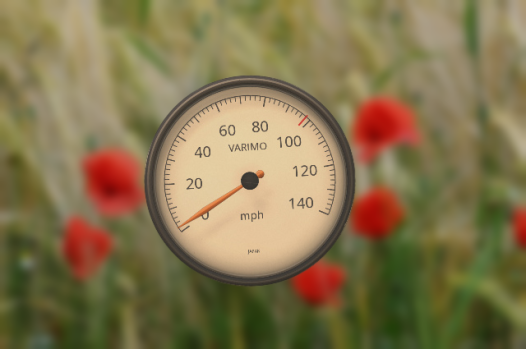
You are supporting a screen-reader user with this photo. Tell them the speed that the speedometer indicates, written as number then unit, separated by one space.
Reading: 2 mph
